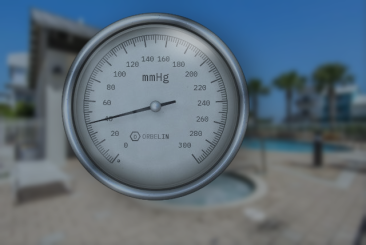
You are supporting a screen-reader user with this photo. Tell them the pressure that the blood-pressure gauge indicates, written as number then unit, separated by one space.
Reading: 40 mmHg
